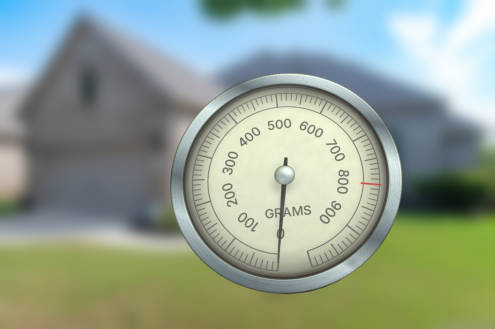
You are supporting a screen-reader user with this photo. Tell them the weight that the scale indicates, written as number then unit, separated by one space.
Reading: 0 g
